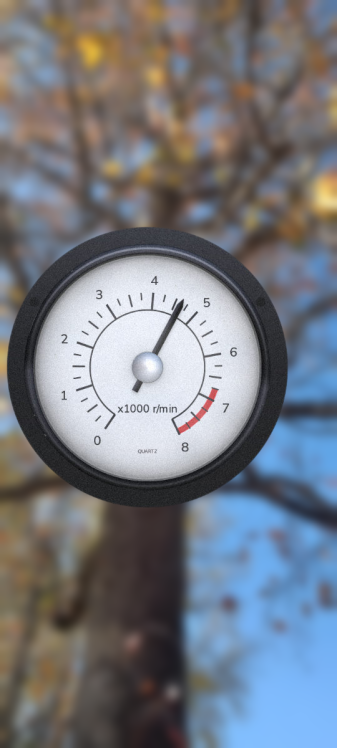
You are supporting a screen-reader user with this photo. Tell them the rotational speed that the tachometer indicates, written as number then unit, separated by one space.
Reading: 4625 rpm
